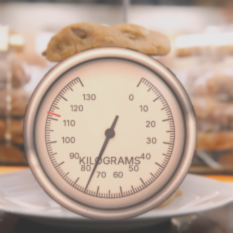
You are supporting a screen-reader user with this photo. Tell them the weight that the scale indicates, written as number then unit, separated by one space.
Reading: 75 kg
